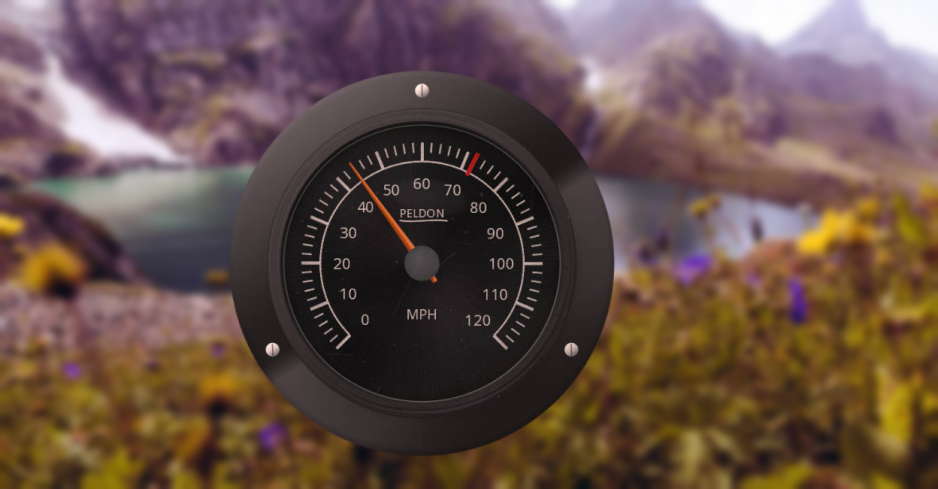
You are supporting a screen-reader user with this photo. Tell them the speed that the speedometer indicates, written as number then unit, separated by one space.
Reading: 44 mph
